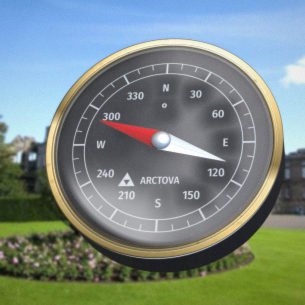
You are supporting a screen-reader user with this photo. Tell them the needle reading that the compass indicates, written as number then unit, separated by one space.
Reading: 290 °
